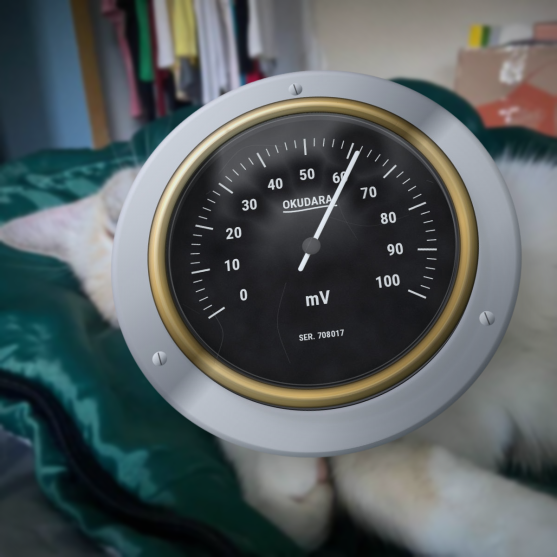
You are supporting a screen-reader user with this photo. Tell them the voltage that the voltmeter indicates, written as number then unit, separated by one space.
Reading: 62 mV
